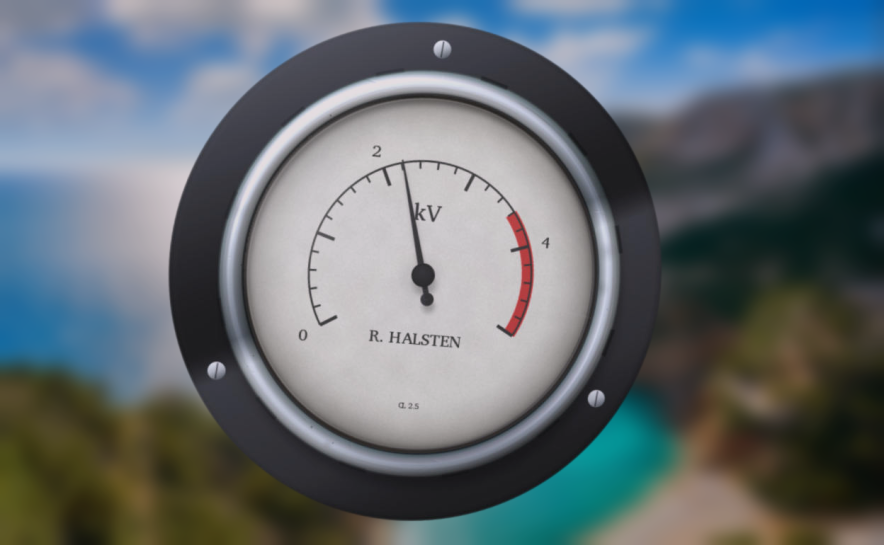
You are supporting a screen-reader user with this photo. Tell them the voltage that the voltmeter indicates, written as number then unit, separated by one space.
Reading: 2.2 kV
